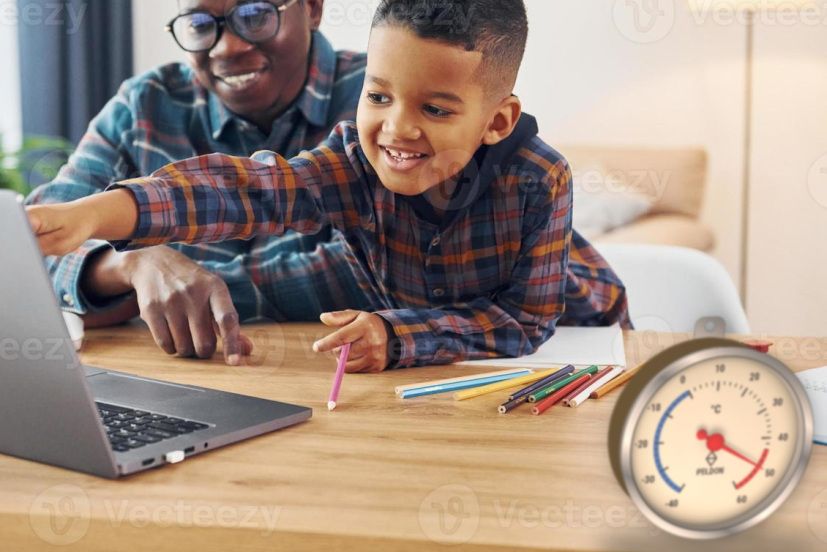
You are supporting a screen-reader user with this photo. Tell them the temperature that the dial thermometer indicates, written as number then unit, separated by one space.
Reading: 50 °C
